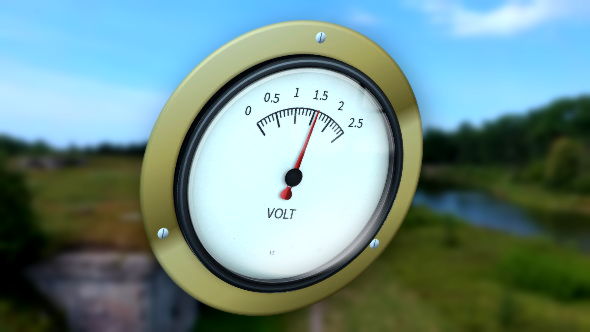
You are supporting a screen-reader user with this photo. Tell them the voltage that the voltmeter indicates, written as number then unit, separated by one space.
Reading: 1.5 V
